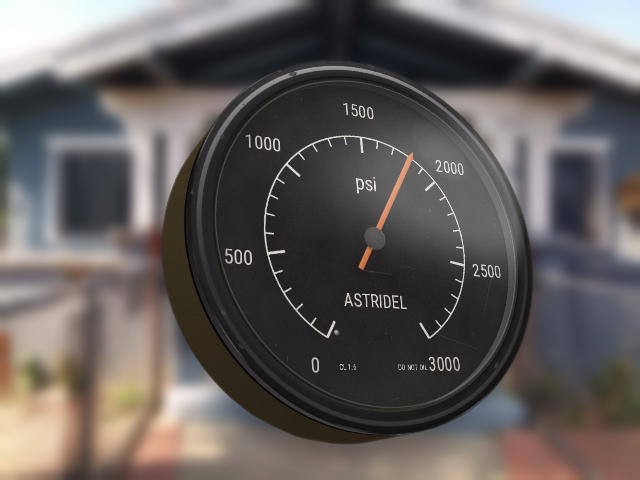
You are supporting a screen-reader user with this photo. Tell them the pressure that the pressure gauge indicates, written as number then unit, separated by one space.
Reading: 1800 psi
